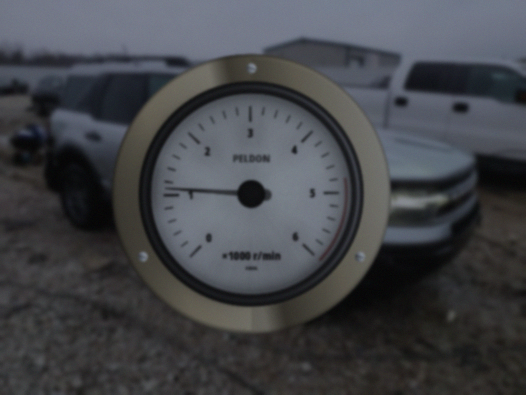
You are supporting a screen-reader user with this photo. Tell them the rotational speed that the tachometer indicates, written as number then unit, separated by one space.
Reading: 1100 rpm
